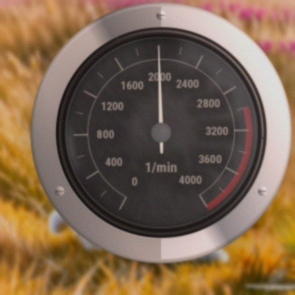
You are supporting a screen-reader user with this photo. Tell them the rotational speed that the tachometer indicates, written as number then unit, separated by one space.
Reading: 2000 rpm
